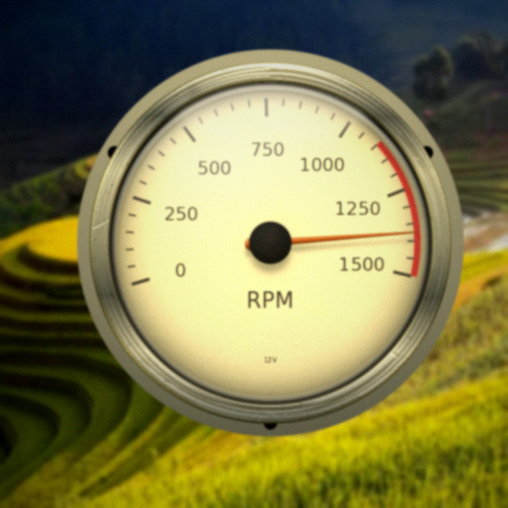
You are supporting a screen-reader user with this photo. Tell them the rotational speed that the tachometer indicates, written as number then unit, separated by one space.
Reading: 1375 rpm
